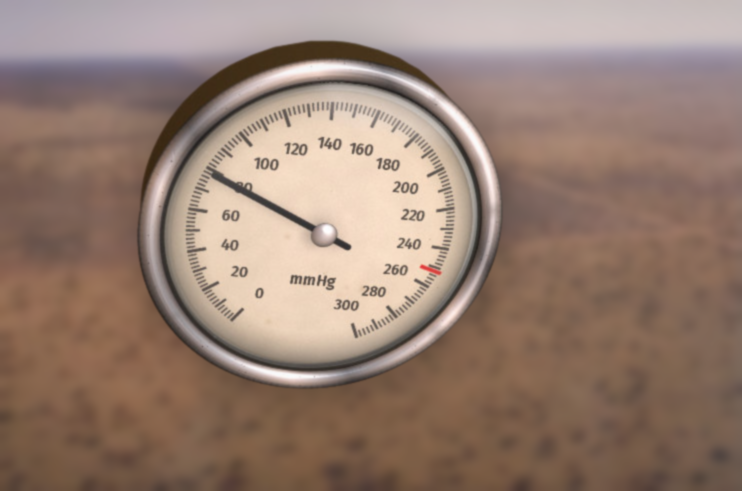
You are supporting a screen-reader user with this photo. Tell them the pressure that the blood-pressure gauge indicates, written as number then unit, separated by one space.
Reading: 80 mmHg
